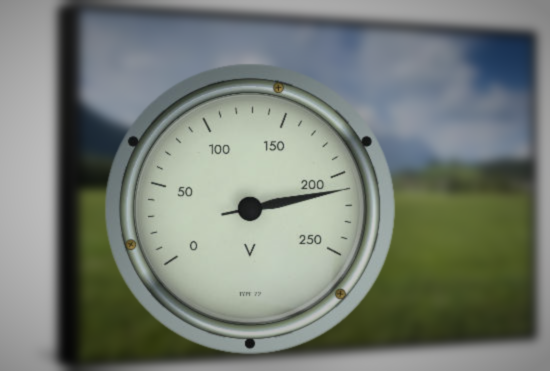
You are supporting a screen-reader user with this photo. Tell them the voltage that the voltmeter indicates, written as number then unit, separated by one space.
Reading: 210 V
